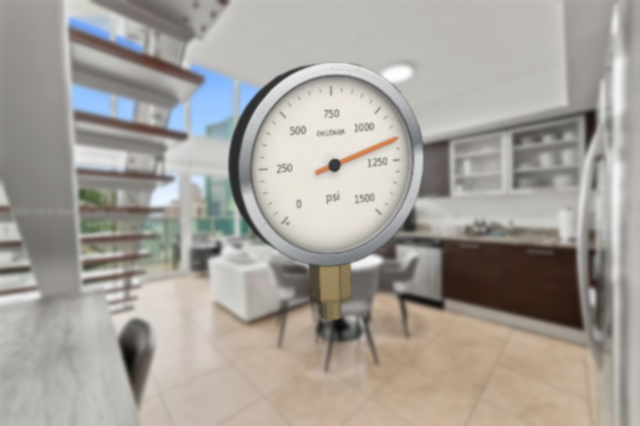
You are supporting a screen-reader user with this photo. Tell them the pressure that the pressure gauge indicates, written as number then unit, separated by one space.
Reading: 1150 psi
